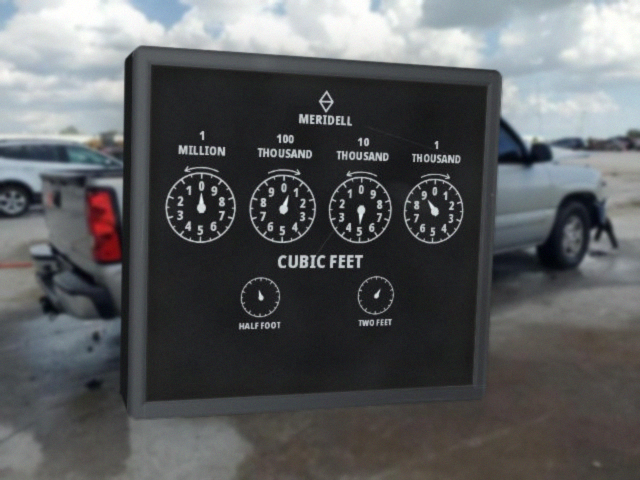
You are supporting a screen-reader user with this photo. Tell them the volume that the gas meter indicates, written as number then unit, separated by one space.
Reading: 4900 ft³
